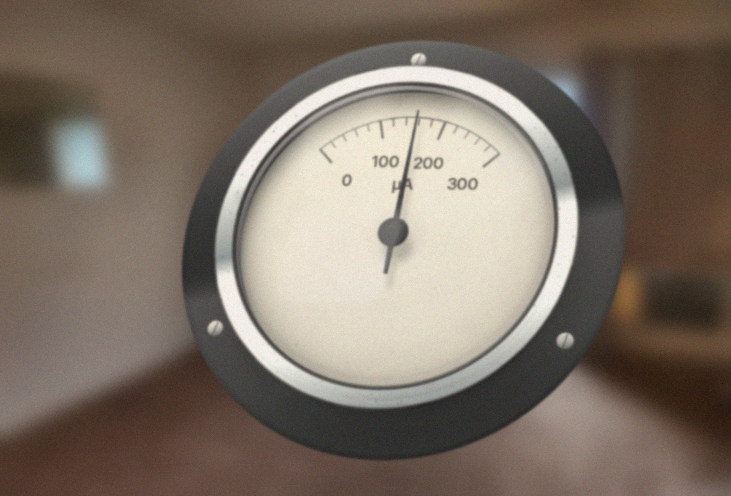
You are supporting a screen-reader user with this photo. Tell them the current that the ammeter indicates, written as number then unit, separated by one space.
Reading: 160 µA
